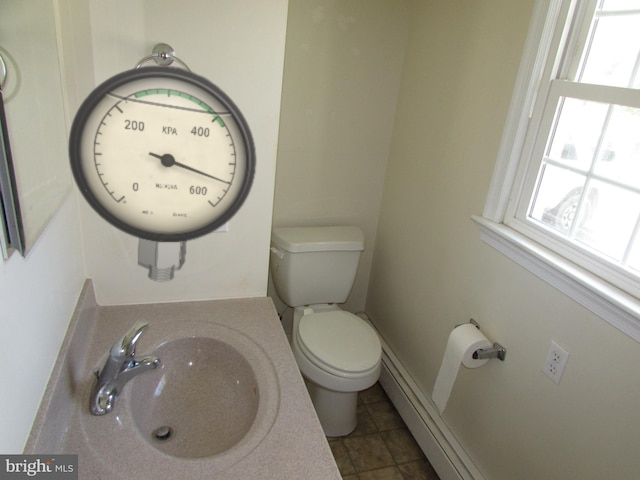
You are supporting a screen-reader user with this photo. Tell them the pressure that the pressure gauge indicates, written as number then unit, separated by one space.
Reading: 540 kPa
